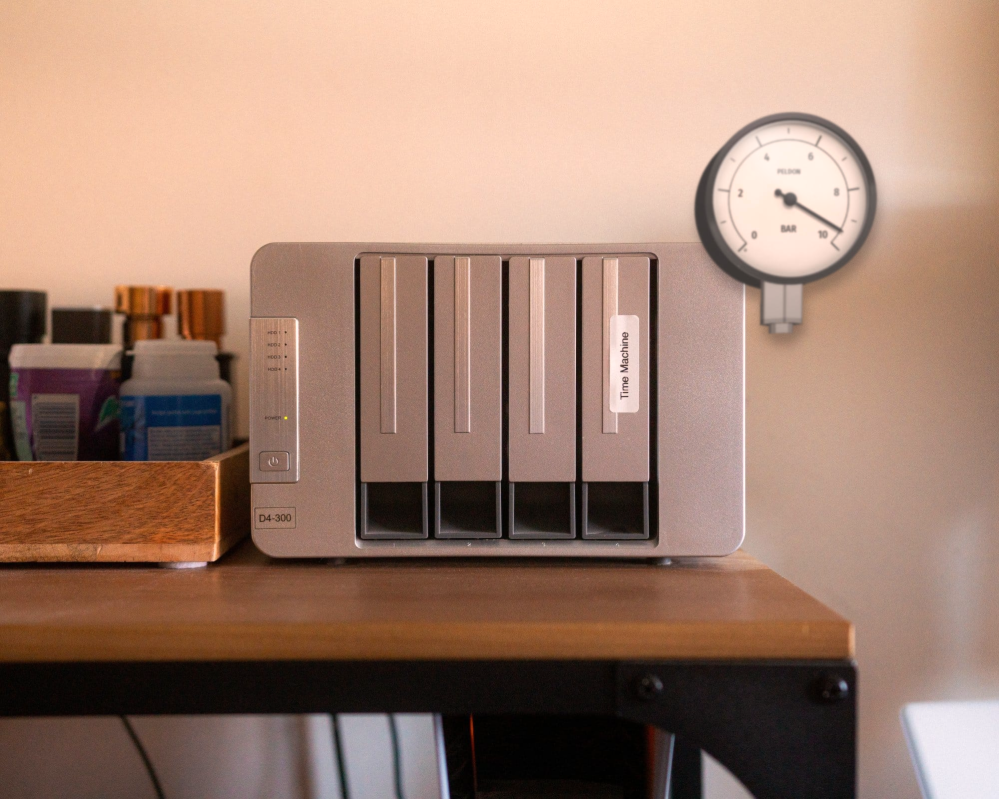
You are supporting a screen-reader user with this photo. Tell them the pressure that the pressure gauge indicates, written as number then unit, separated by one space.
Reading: 9.5 bar
